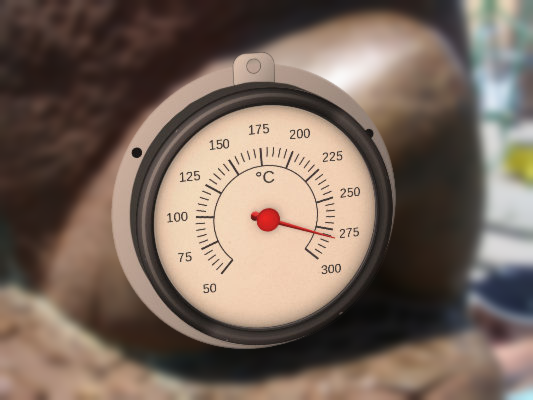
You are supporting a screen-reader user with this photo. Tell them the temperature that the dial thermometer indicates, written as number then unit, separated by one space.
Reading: 280 °C
